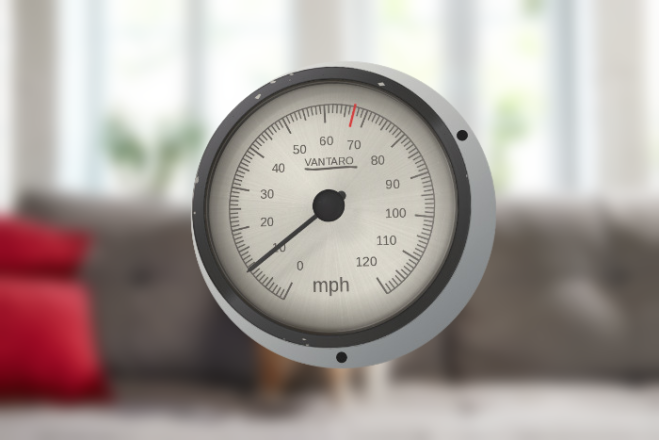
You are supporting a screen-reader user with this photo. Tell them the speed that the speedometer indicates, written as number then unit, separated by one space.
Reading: 10 mph
